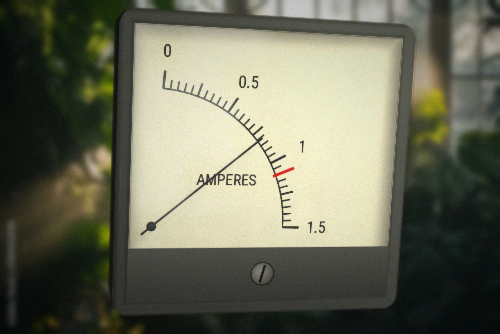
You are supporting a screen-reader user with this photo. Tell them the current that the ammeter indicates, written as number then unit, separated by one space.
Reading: 0.8 A
